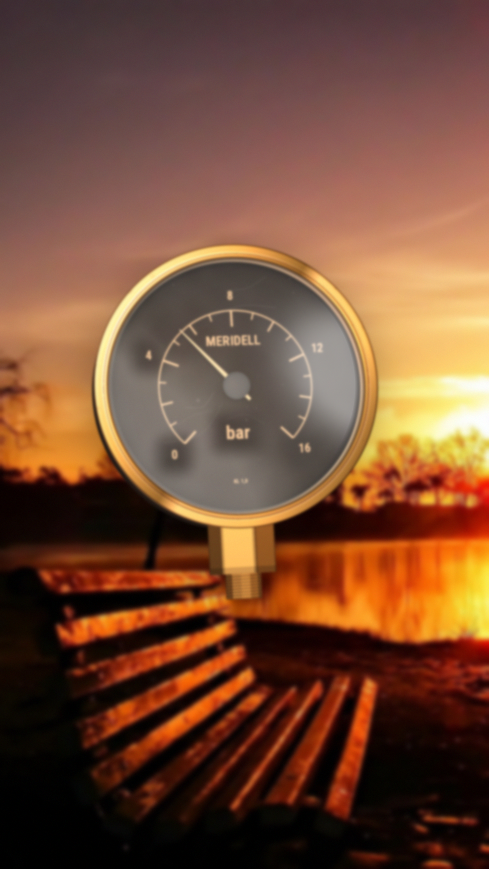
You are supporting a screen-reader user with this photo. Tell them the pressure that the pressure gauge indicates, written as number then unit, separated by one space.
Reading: 5.5 bar
